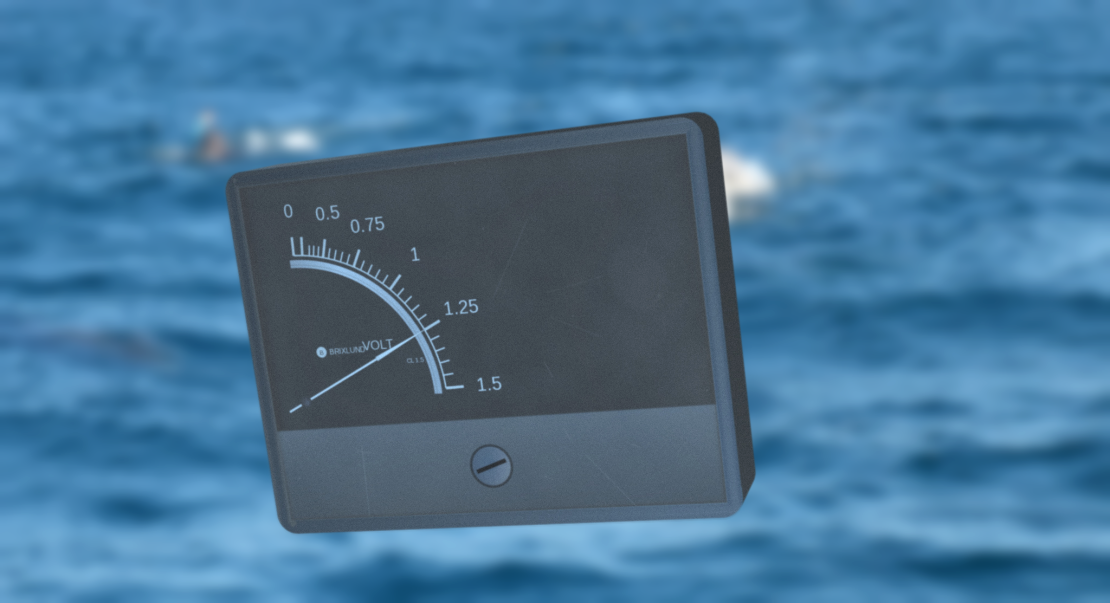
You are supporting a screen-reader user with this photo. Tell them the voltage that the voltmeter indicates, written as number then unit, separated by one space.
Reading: 1.25 V
